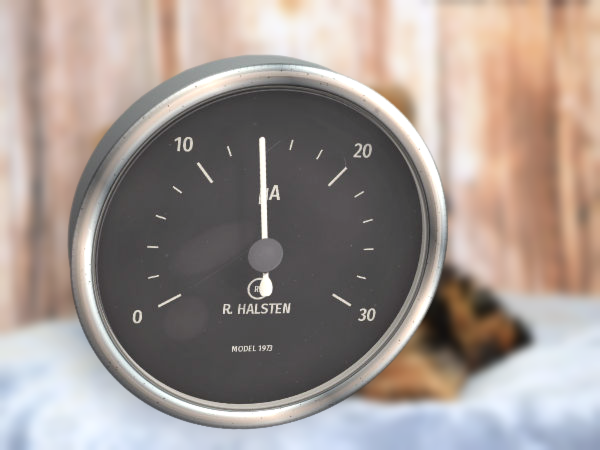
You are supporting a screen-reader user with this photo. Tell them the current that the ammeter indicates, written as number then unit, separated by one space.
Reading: 14 µA
